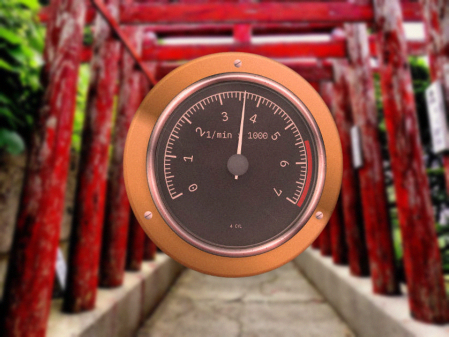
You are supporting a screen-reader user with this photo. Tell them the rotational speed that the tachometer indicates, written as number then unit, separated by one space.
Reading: 3600 rpm
